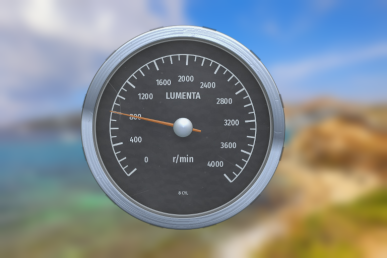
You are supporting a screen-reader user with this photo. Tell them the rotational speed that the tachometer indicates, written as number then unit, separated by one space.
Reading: 800 rpm
